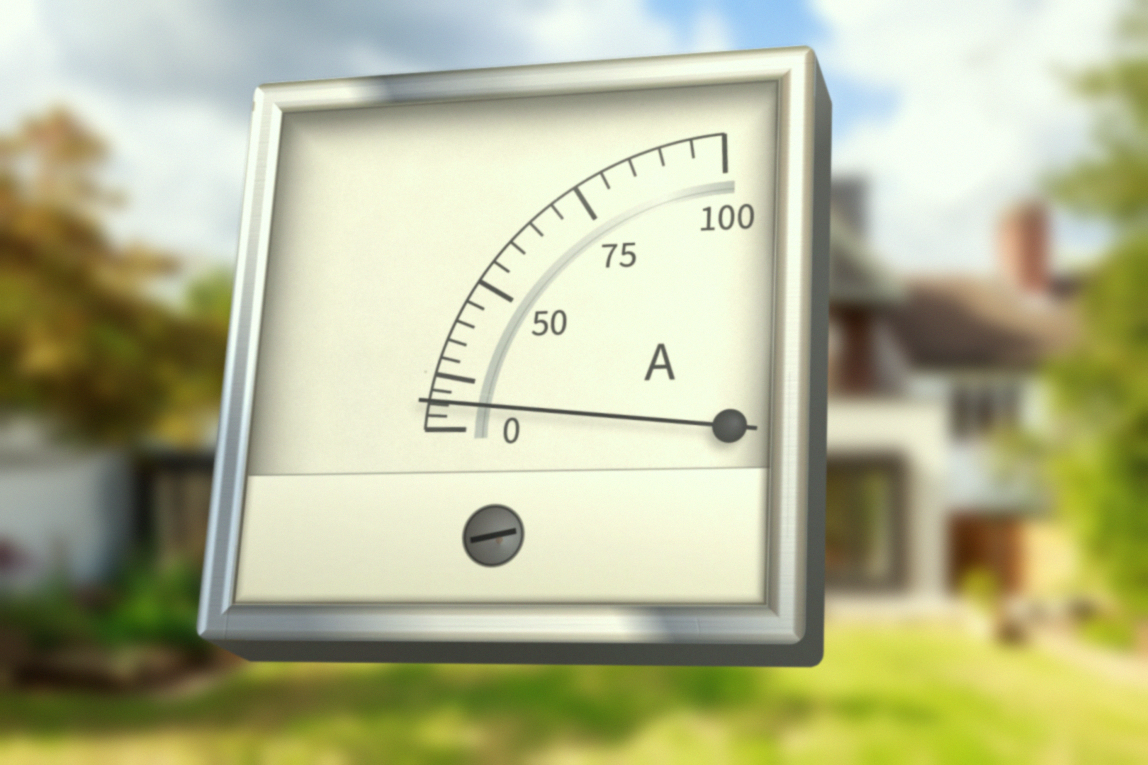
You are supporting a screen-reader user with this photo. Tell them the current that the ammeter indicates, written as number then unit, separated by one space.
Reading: 15 A
